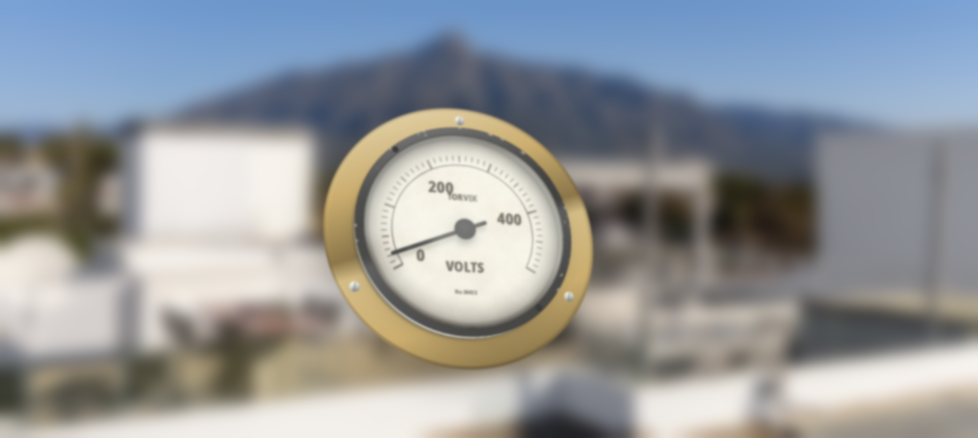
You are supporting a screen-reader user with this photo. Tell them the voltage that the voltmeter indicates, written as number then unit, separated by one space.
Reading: 20 V
